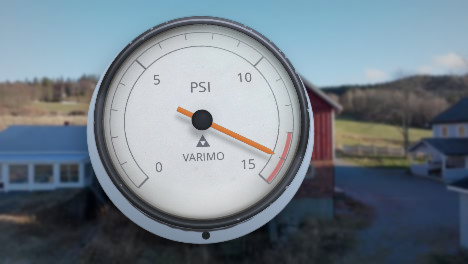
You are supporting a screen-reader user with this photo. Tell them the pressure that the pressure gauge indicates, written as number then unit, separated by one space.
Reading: 14 psi
